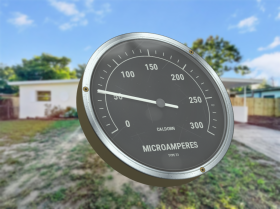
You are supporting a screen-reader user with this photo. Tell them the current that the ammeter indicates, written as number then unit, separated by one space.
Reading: 50 µA
